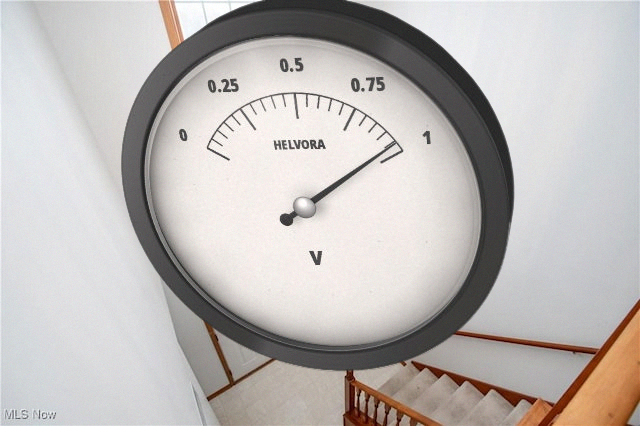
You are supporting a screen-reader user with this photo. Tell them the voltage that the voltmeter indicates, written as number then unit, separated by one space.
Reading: 0.95 V
